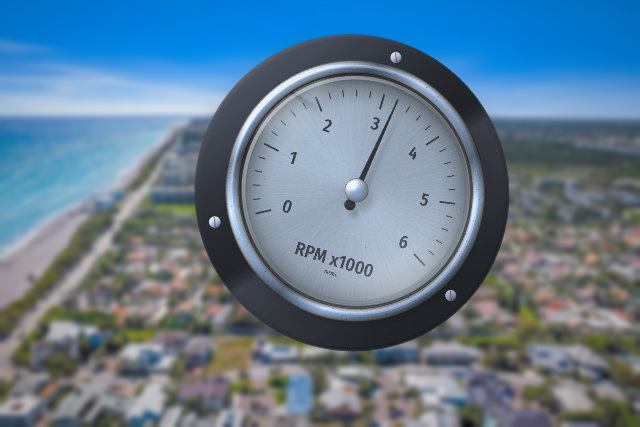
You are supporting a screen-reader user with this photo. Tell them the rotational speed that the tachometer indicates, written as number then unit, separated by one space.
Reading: 3200 rpm
